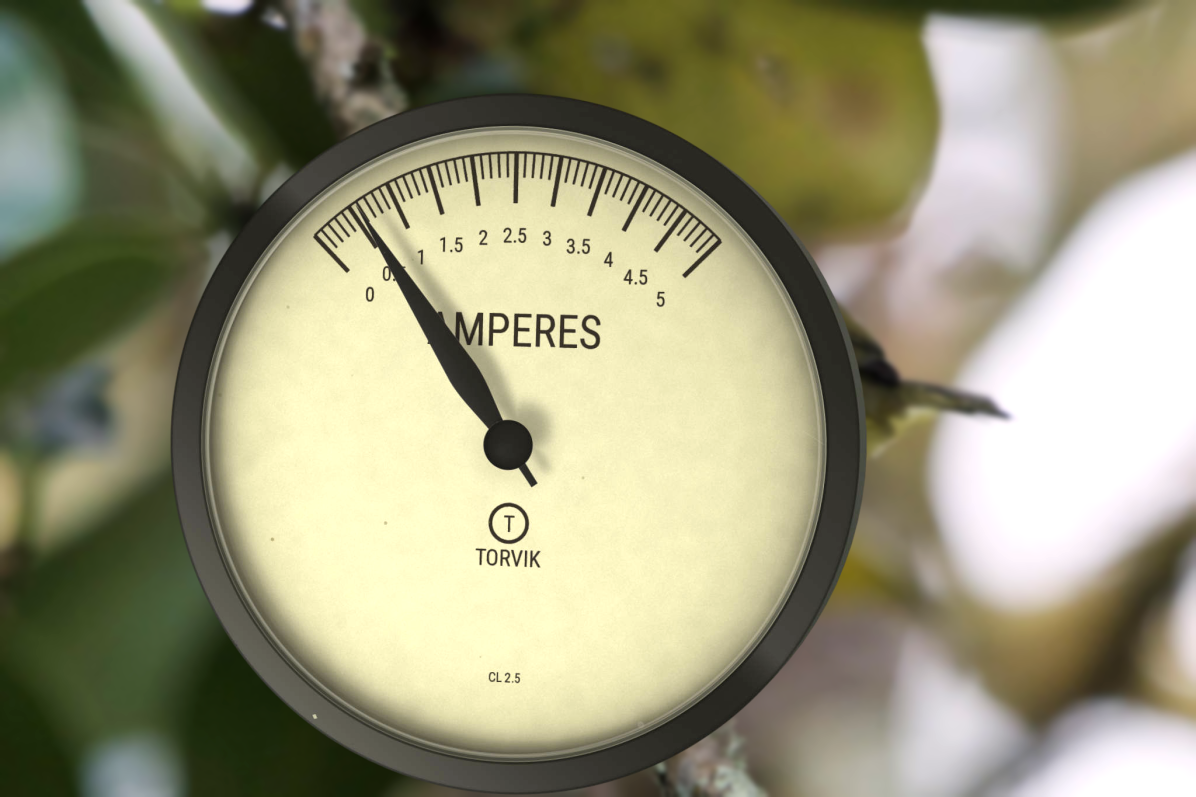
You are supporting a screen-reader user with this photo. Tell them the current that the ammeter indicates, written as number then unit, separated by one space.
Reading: 0.6 A
